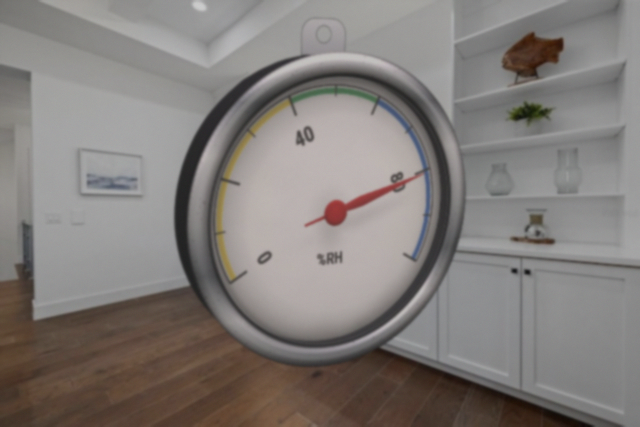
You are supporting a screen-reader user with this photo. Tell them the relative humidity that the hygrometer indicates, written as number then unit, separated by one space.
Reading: 80 %
